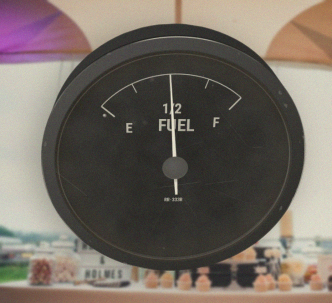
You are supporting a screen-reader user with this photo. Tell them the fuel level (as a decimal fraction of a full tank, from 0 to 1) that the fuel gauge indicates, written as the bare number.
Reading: 0.5
